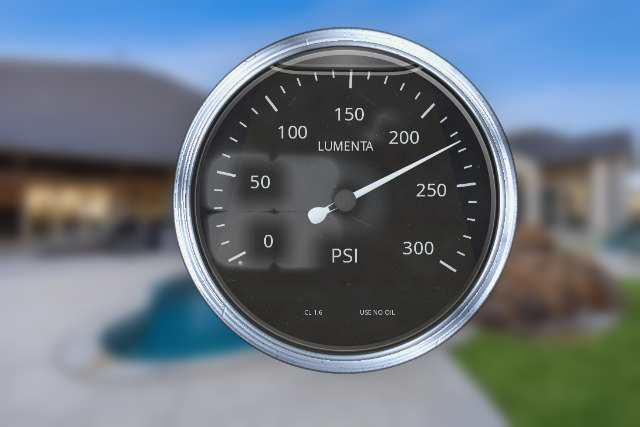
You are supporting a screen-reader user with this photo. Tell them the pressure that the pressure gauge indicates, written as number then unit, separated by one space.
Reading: 225 psi
